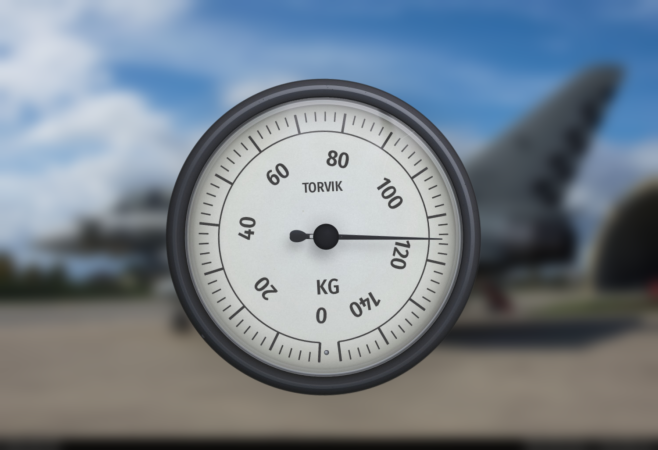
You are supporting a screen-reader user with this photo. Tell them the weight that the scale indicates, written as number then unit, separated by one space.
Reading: 115 kg
